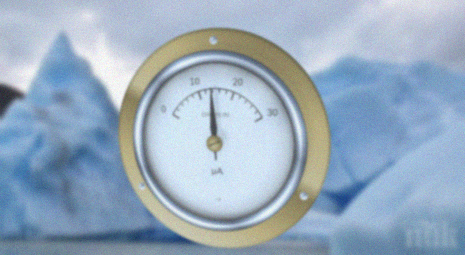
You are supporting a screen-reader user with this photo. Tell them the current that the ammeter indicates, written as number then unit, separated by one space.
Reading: 14 µA
